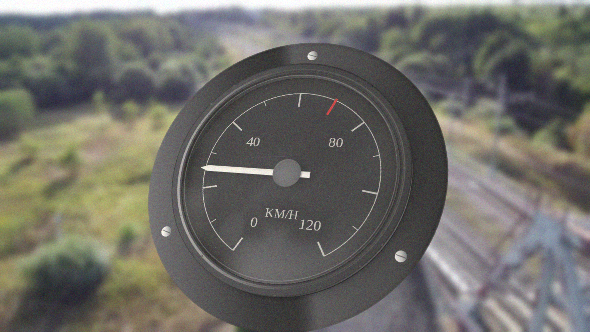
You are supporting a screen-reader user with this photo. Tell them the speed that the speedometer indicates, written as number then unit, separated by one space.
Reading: 25 km/h
